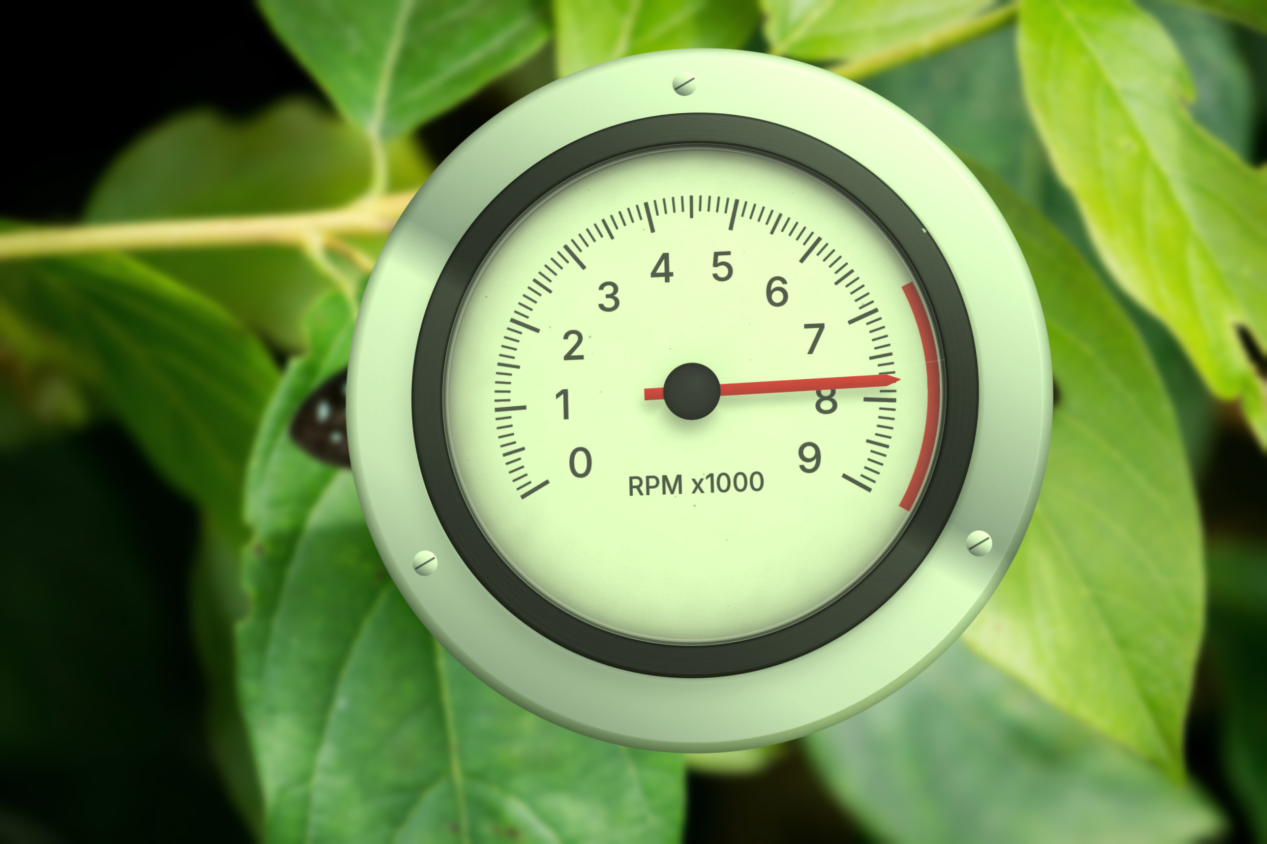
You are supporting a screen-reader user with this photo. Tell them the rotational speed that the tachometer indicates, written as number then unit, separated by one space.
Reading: 7800 rpm
